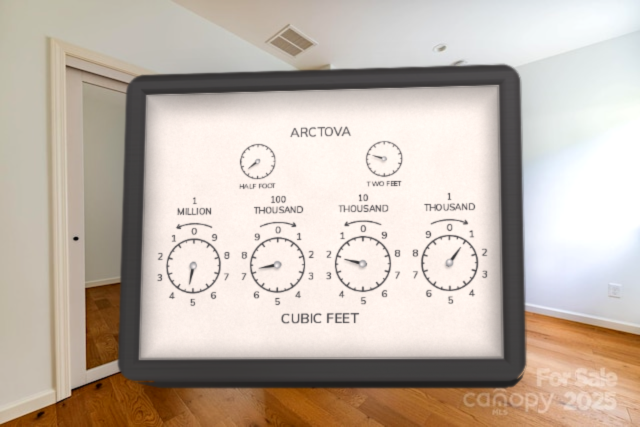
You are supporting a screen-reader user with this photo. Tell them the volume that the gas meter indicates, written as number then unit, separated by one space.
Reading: 472100 ft³
